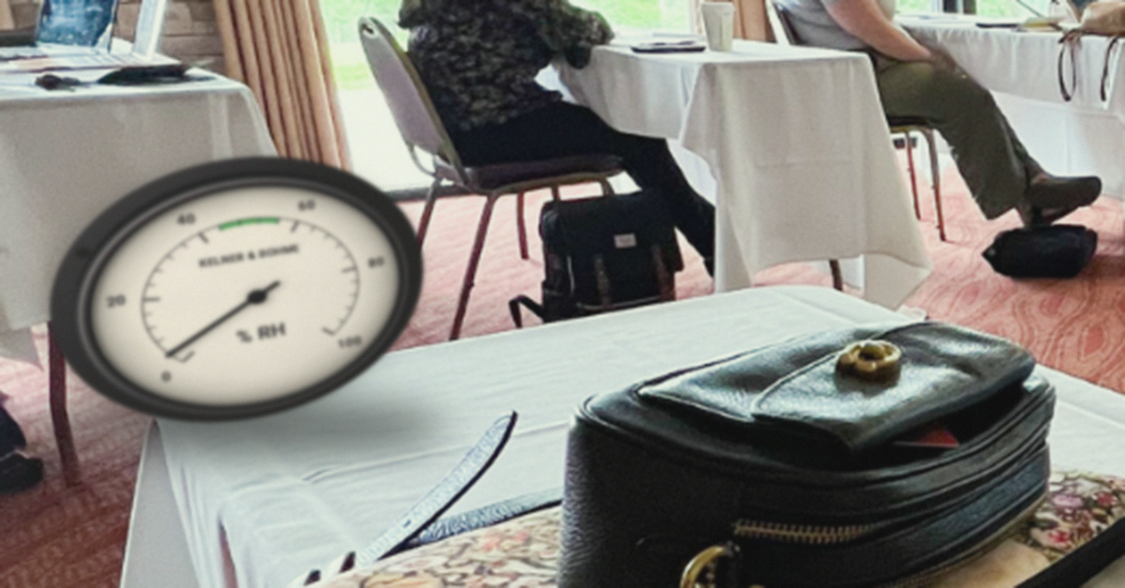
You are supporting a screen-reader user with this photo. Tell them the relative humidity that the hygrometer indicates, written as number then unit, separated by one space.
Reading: 4 %
